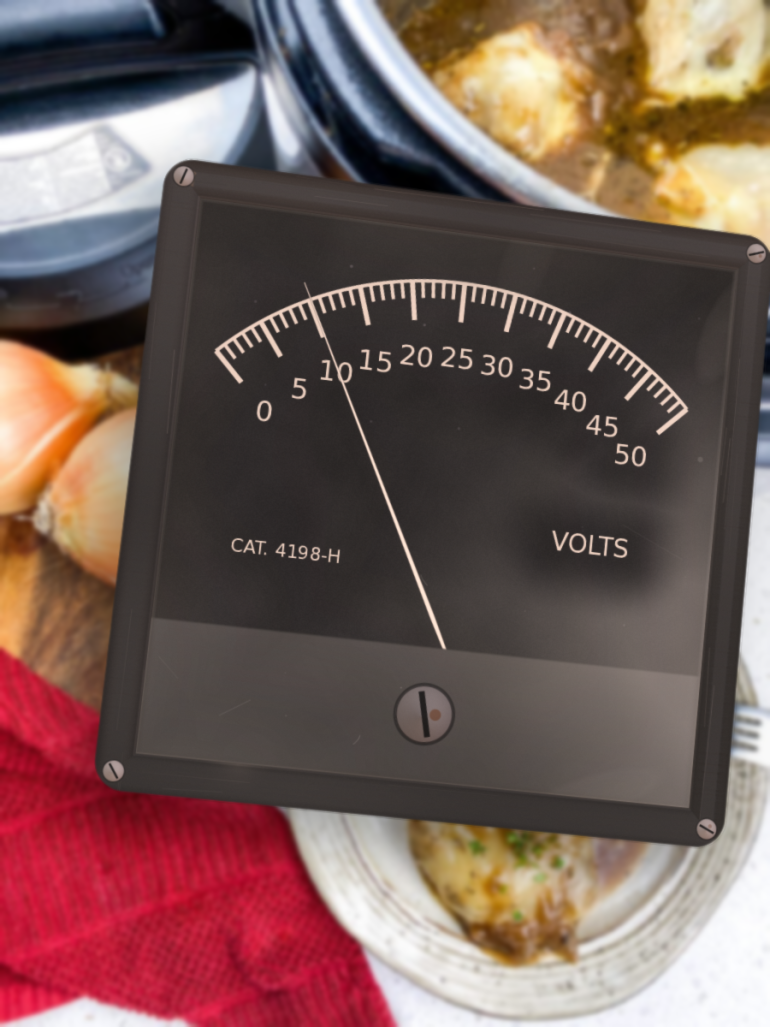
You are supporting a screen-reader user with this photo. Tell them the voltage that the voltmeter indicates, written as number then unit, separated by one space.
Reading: 10 V
